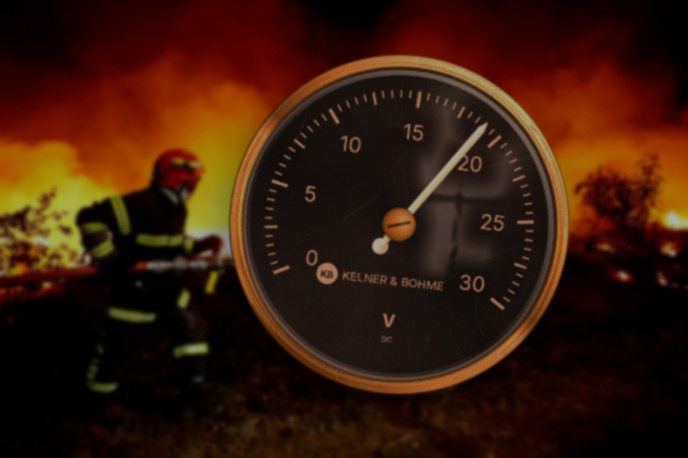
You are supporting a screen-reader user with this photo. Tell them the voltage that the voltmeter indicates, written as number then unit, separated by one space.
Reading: 19 V
